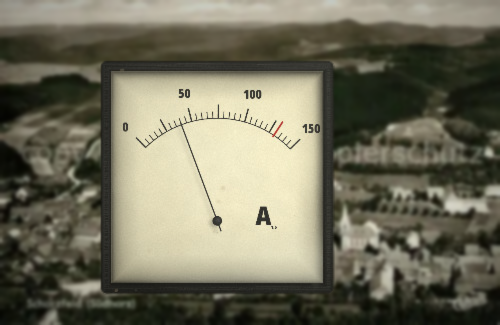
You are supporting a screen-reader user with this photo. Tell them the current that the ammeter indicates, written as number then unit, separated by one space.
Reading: 40 A
